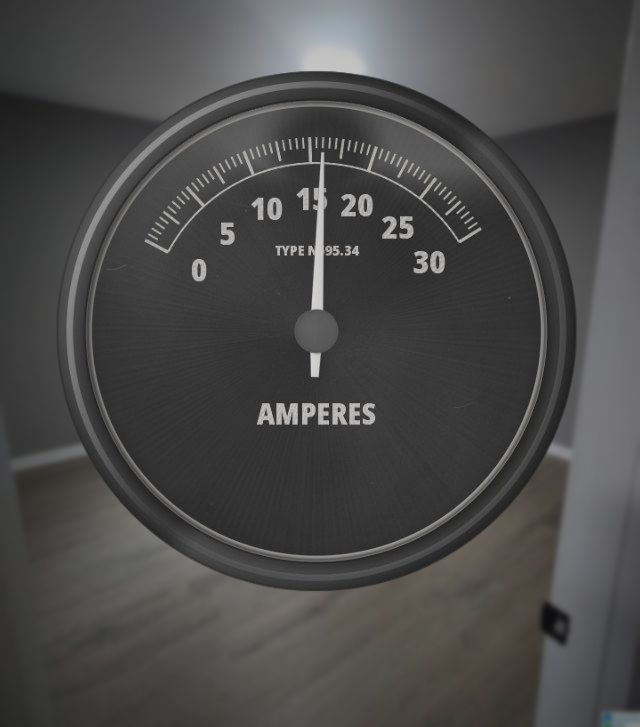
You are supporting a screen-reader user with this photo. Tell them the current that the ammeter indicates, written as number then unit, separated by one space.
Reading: 16 A
